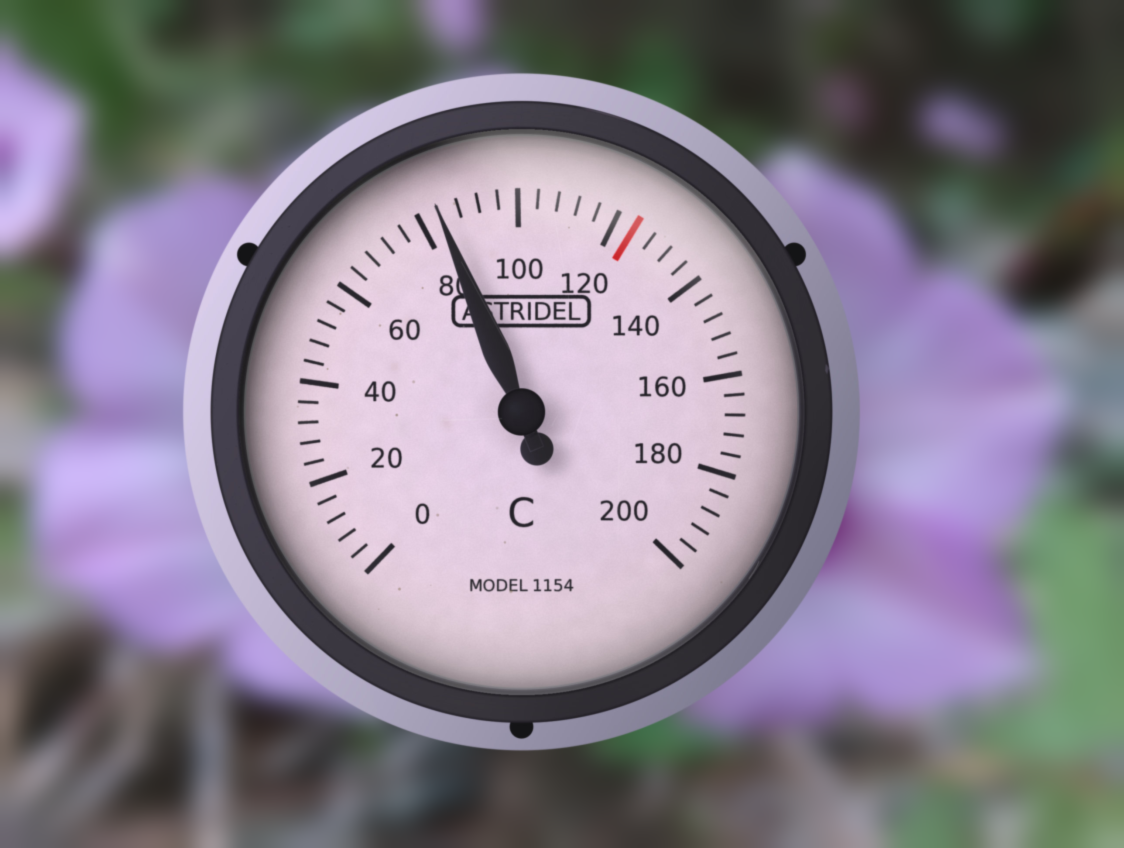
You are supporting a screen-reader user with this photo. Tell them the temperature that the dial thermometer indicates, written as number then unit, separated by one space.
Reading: 84 °C
